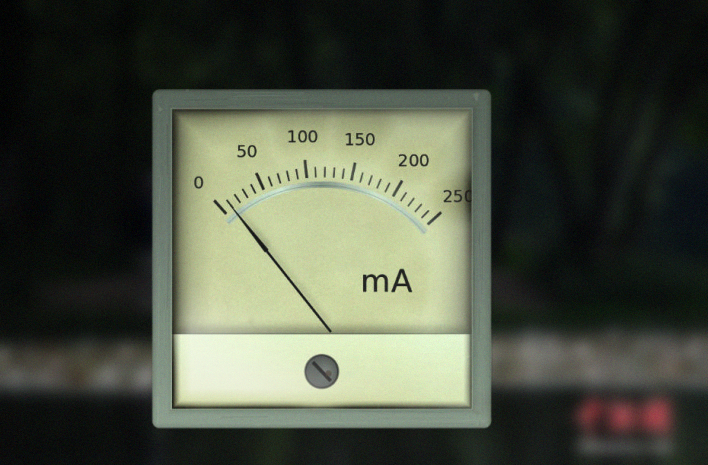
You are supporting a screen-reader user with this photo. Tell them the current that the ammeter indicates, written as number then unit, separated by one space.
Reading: 10 mA
